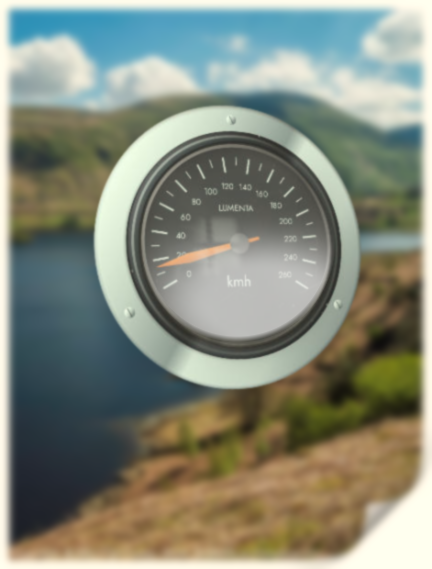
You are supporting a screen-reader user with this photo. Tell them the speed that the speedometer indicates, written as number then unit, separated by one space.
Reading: 15 km/h
